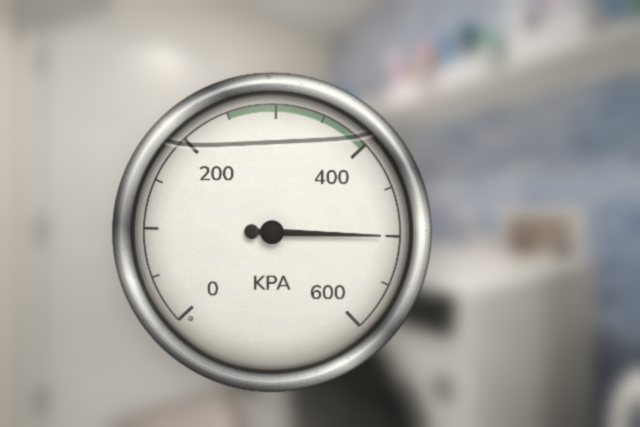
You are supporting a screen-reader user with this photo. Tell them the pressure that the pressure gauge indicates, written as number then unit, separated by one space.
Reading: 500 kPa
